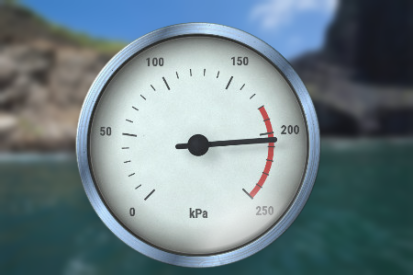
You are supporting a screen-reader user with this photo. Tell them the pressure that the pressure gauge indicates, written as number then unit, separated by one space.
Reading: 205 kPa
